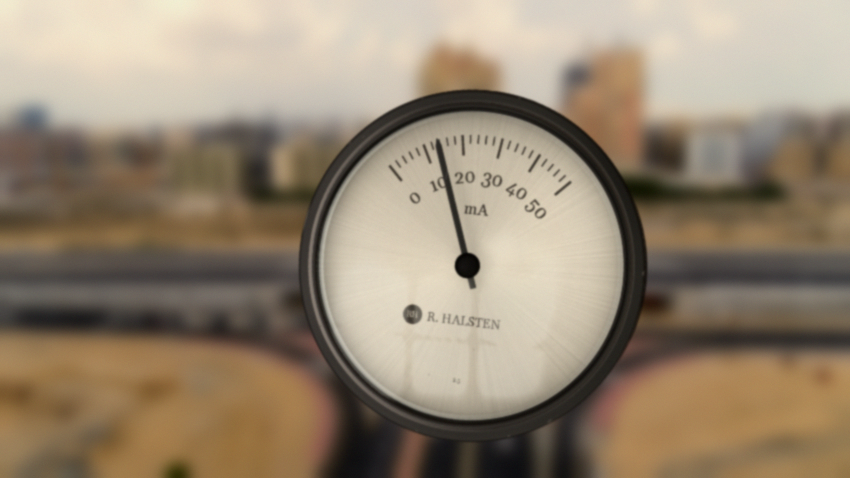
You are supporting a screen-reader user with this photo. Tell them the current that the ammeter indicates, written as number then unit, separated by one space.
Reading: 14 mA
